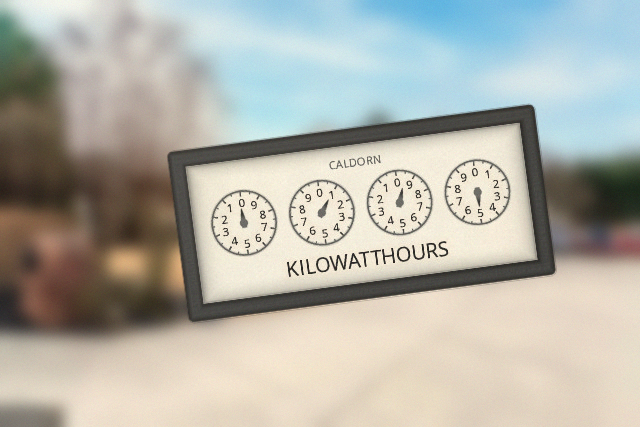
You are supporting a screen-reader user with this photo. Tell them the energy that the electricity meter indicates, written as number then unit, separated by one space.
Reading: 95 kWh
